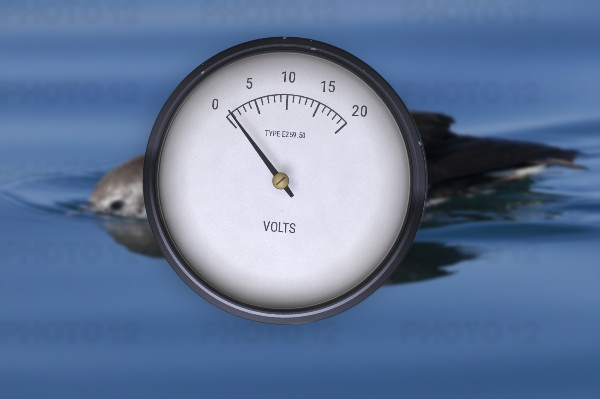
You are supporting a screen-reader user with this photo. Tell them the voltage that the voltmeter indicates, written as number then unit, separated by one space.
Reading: 1 V
